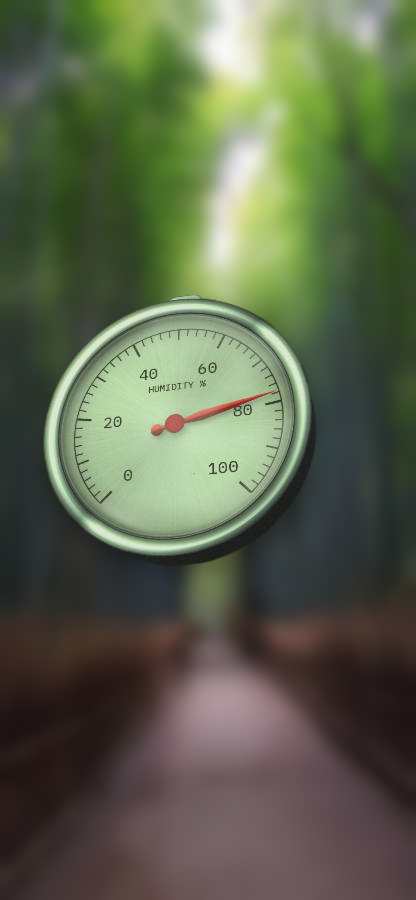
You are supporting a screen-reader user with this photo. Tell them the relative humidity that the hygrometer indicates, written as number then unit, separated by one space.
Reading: 78 %
